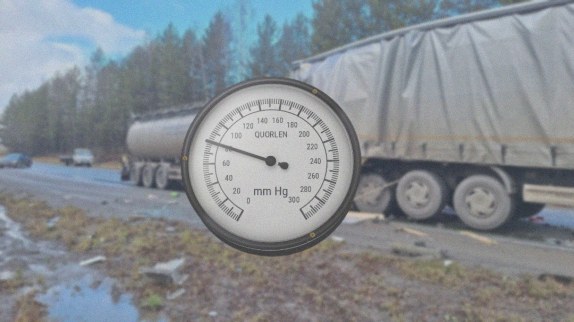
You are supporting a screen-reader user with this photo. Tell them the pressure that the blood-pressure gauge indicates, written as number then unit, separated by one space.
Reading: 80 mmHg
